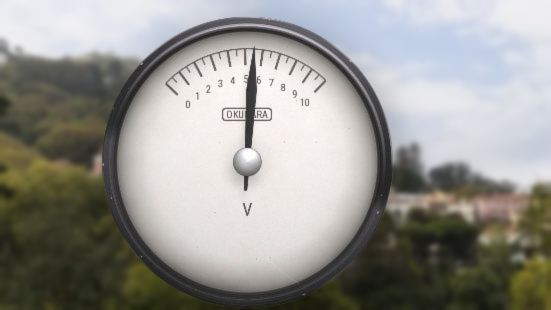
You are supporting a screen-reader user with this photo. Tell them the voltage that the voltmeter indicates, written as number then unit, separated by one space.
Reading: 5.5 V
